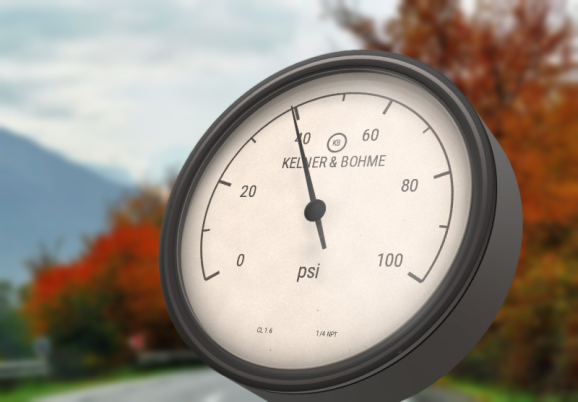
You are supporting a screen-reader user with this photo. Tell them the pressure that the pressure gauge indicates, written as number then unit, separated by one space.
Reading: 40 psi
